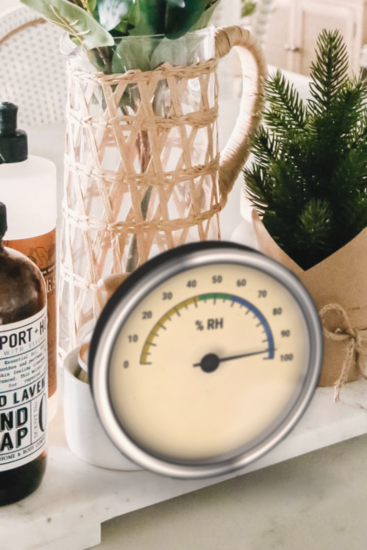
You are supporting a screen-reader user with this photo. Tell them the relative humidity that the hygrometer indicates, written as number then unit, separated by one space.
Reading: 95 %
